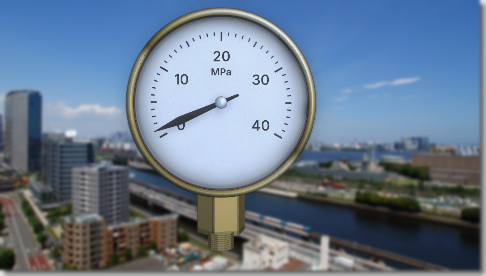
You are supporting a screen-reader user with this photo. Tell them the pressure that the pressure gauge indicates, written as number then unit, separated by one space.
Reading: 1 MPa
